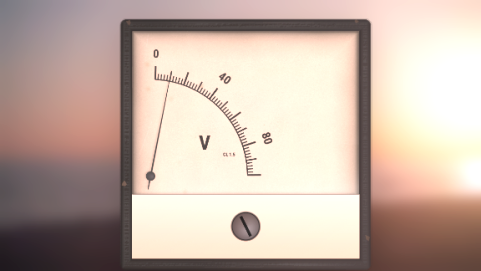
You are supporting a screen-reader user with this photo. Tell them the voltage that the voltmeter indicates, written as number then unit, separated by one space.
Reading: 10 V
